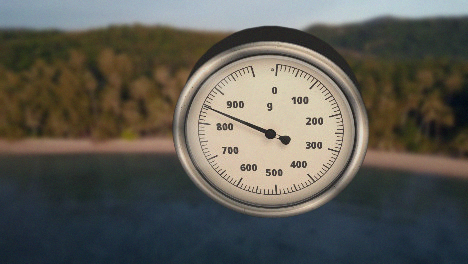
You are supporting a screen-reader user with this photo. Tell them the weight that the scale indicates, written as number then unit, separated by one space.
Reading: 850 g
